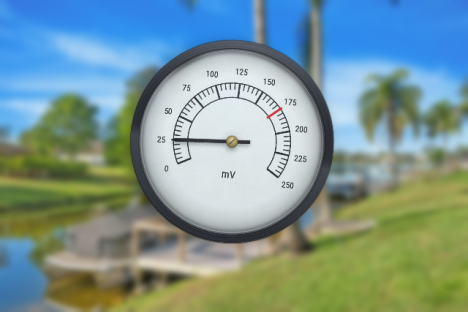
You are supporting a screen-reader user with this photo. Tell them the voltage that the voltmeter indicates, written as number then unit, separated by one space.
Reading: 25 mV
